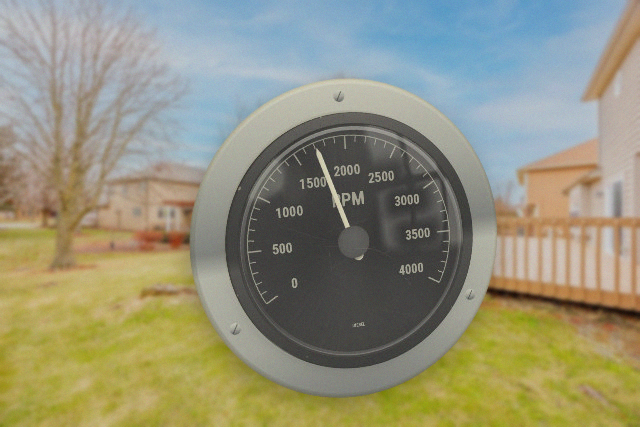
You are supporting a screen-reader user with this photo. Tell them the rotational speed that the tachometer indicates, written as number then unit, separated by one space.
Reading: 1700 rpm
